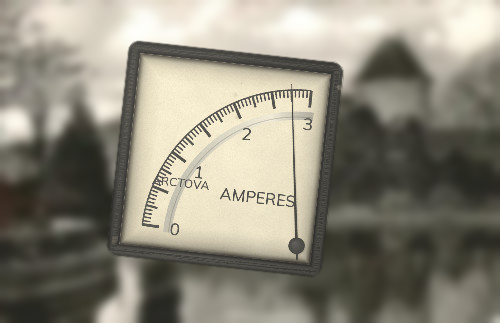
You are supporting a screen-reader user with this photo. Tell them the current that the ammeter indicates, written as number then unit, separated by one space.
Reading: 2.75 A
